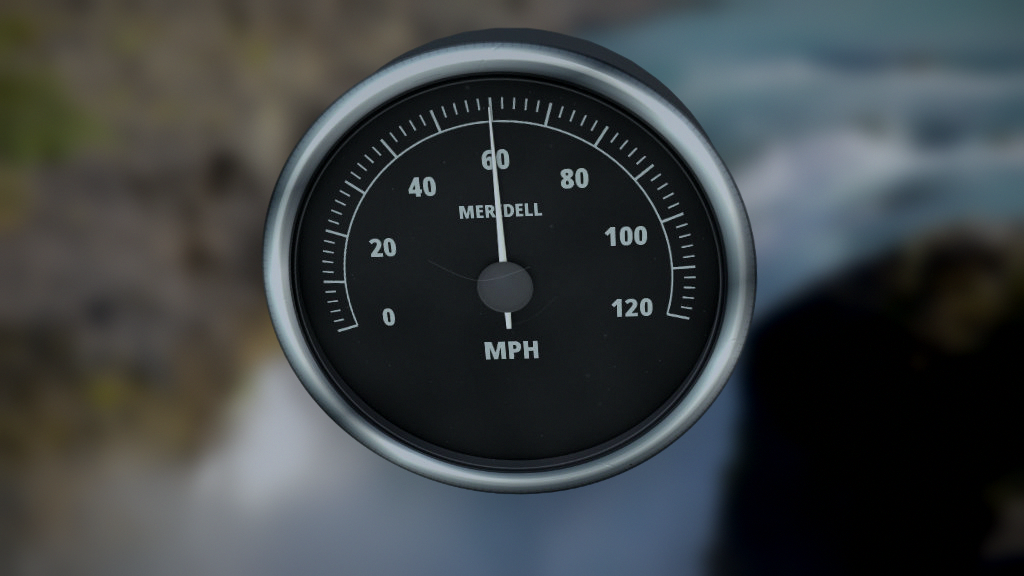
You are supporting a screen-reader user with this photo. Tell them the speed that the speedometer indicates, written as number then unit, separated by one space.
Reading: 60 mph
